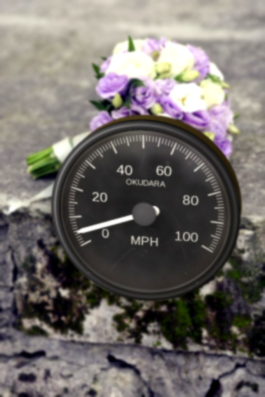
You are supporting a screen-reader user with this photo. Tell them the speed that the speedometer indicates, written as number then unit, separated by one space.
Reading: 5 mph
